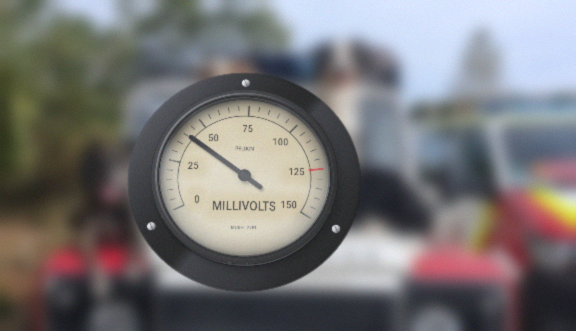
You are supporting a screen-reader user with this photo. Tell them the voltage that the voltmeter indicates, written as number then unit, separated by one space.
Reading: 40 mV
